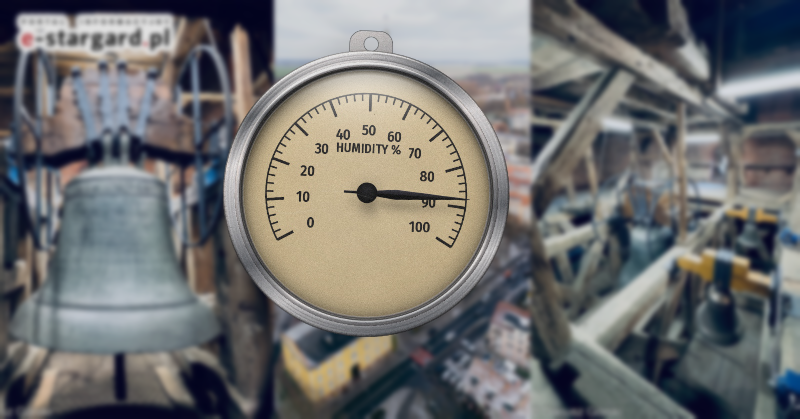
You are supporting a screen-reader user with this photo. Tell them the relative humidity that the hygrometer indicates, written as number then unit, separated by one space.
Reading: 88 %
